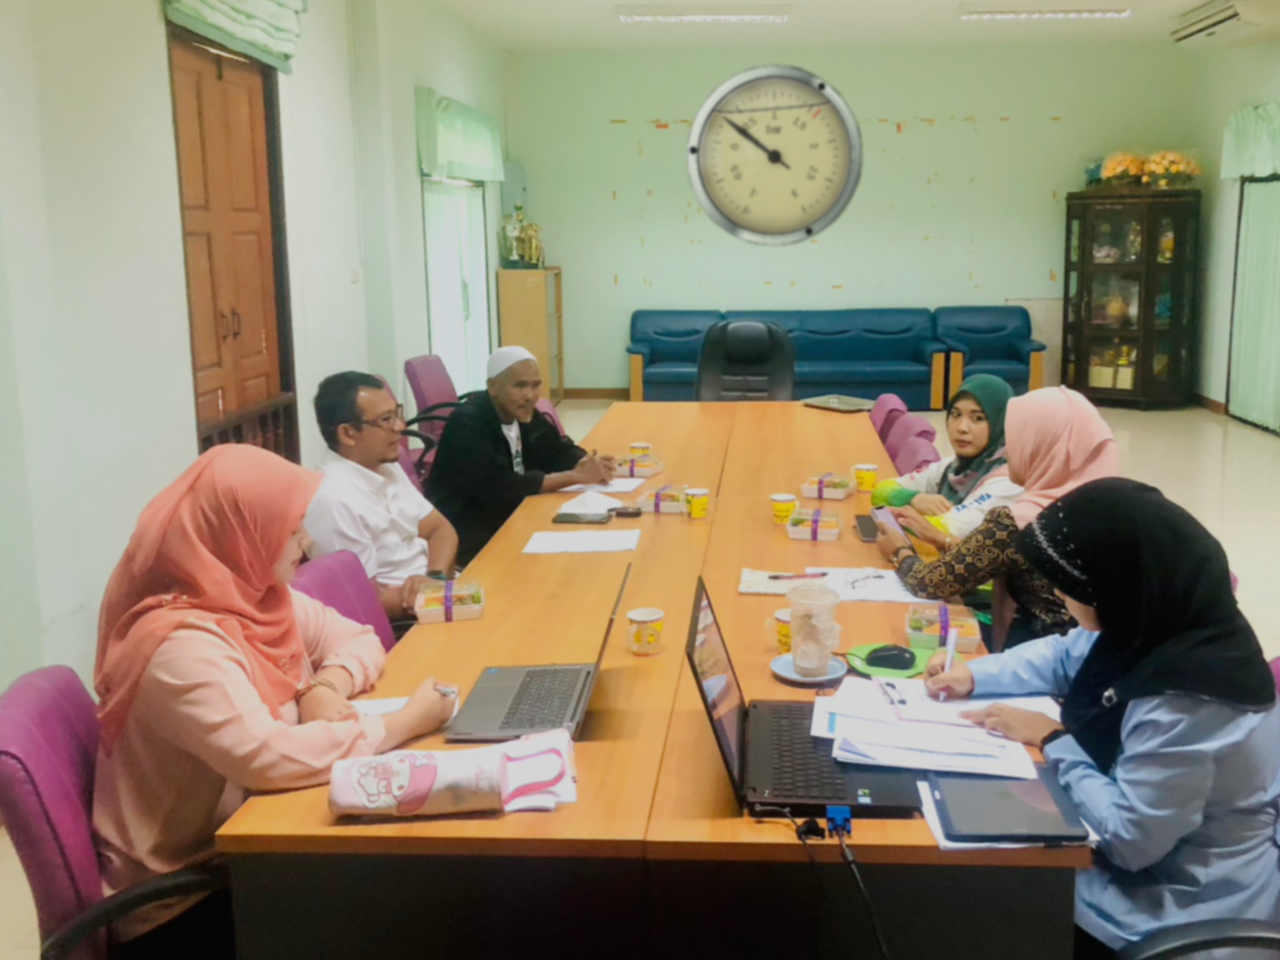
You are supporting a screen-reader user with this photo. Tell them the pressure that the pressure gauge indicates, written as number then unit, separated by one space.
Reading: 0.3 bar
